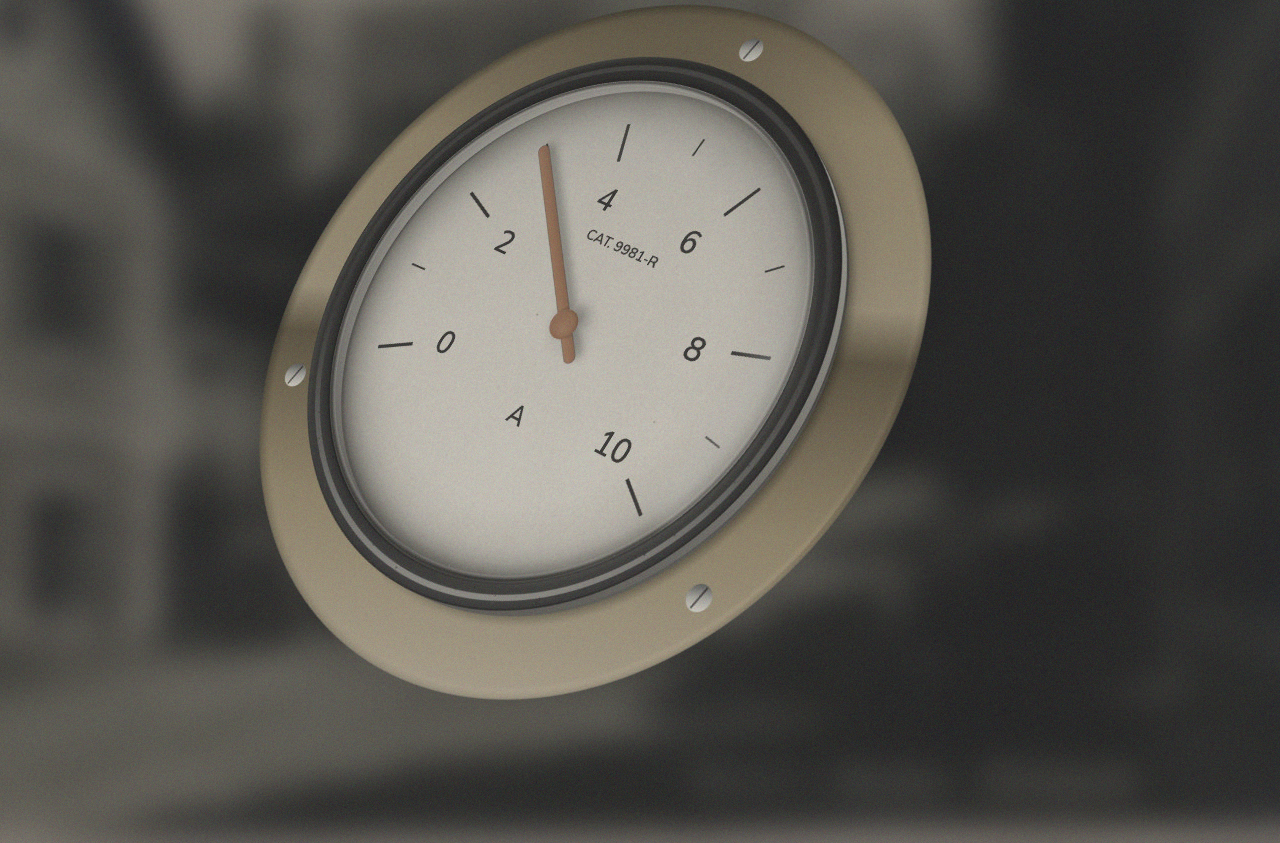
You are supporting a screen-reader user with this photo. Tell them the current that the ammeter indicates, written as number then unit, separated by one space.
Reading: 3 A
